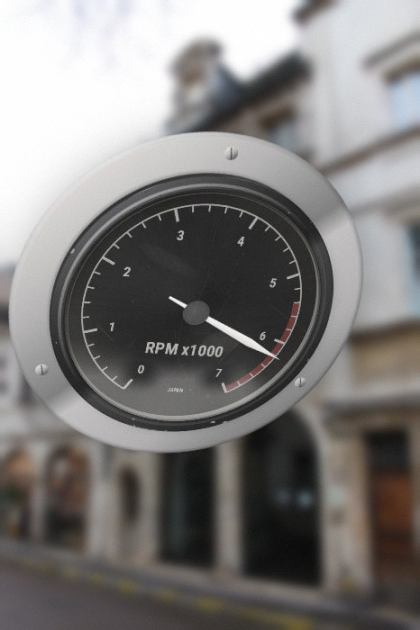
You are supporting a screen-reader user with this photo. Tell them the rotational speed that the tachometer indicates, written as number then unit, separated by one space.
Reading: 6200 rpm
